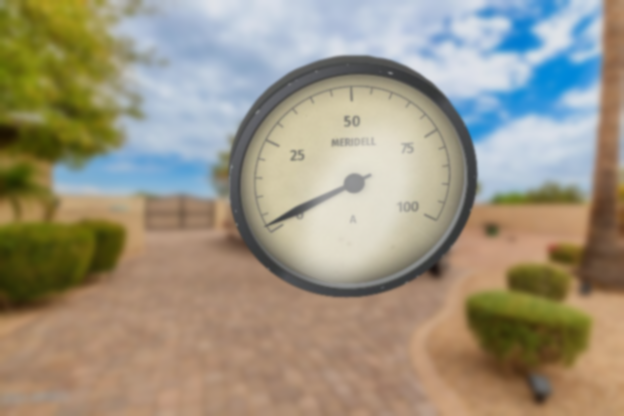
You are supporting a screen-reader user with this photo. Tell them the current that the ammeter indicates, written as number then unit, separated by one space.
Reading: 2.5 A
